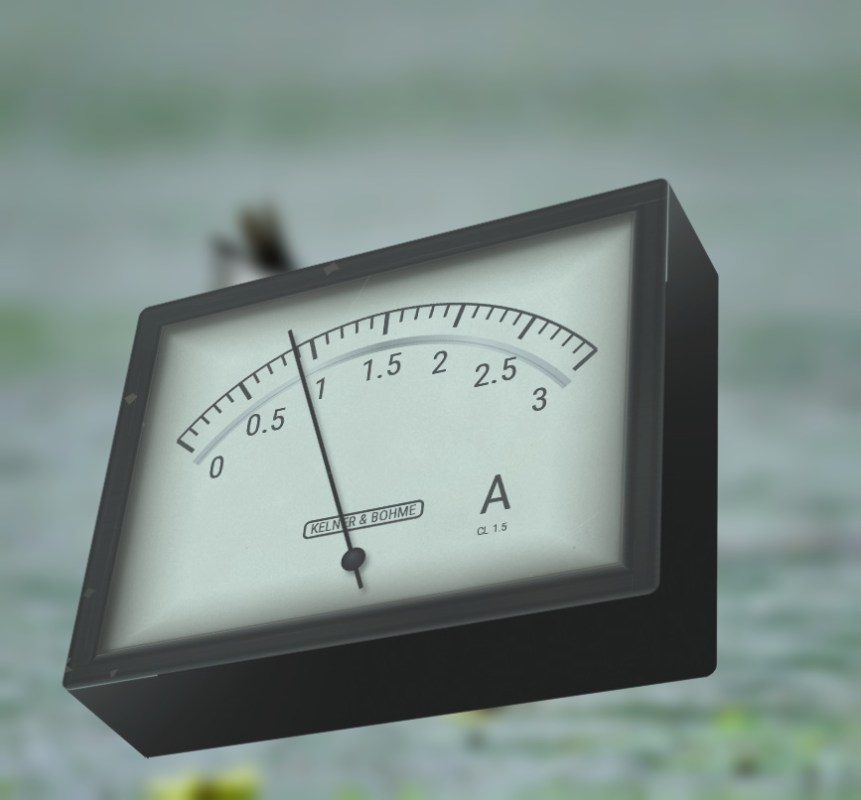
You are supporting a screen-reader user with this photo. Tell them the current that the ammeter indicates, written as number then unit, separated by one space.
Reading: 0.9 A
